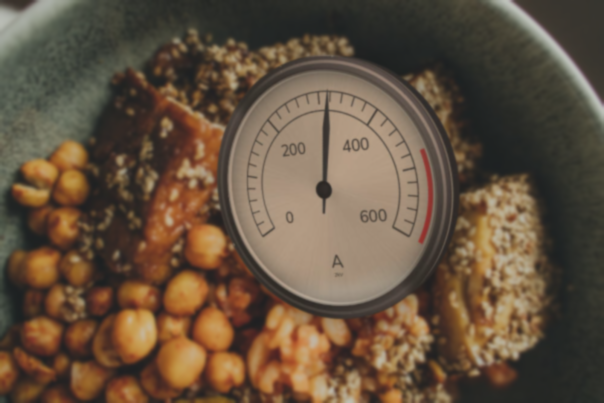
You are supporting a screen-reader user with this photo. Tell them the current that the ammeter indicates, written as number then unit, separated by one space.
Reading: 320 A
